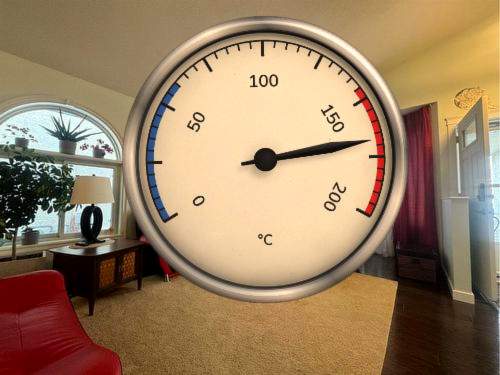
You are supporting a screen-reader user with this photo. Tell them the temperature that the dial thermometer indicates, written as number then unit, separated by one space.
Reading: 167.5 °C
